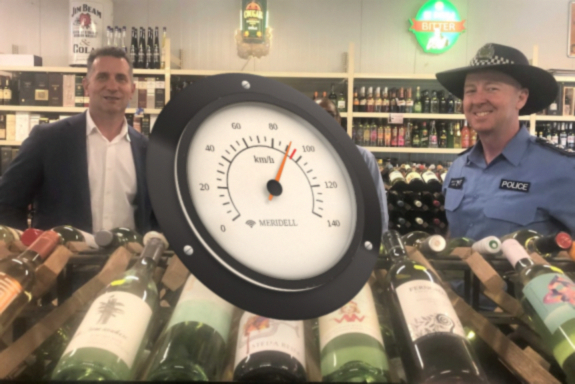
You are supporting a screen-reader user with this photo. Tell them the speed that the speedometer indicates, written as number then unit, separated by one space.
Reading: 90 km/h
